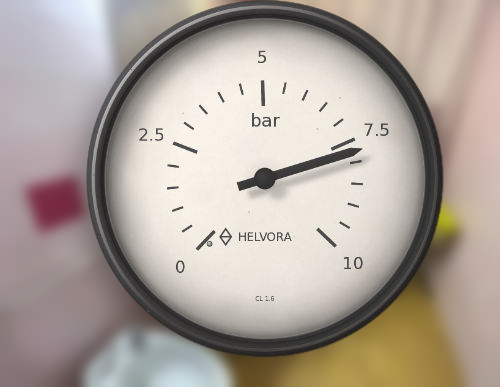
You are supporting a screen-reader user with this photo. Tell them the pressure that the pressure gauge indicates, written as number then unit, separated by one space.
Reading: 7.75 bar
